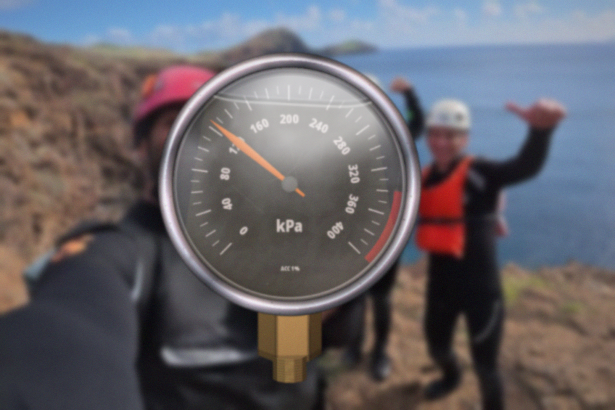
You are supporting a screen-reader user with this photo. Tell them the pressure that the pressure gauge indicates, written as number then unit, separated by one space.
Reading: 125 kPa
